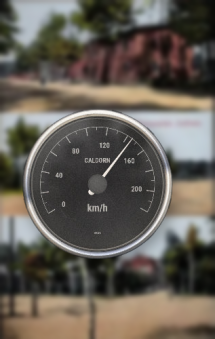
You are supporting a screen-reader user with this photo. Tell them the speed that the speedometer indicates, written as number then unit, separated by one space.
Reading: 145 km/h
